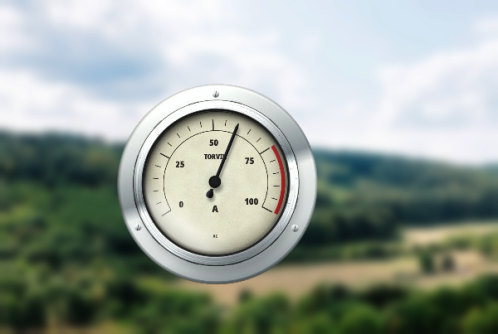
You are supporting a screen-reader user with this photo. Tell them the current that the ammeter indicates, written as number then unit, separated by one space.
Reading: 60 A
